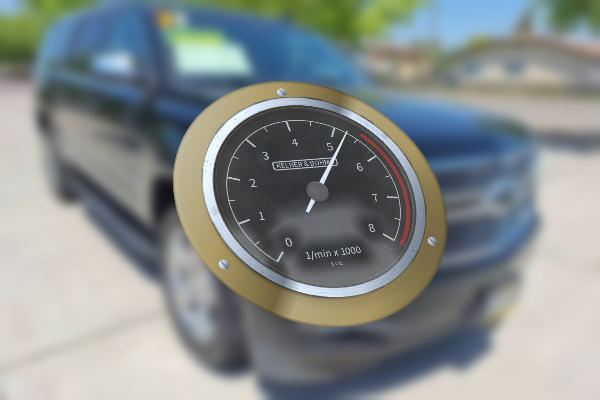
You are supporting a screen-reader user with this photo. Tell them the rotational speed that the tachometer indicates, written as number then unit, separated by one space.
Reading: 5250 rpm
